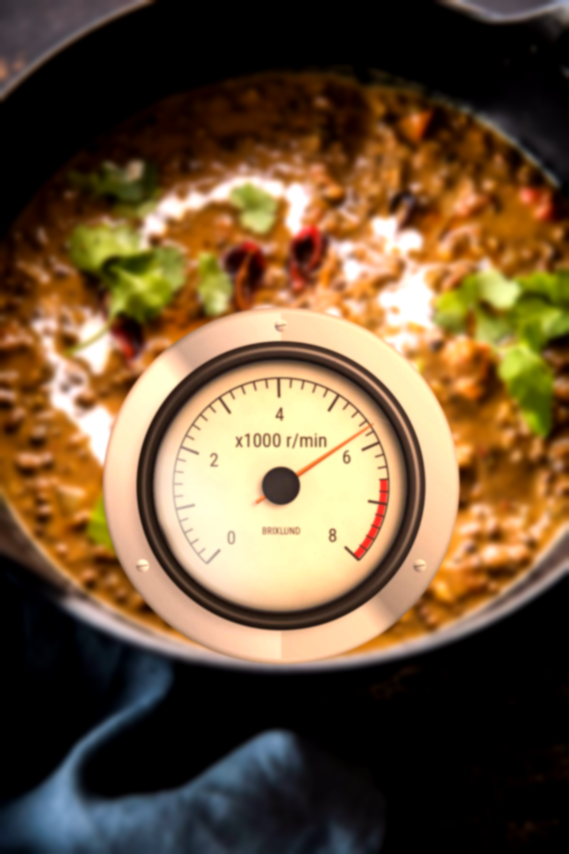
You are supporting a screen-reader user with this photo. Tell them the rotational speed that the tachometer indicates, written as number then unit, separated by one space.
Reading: 5700 rpm
